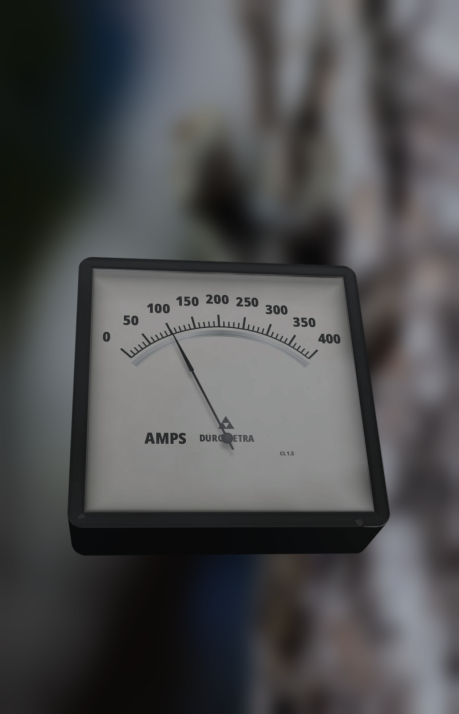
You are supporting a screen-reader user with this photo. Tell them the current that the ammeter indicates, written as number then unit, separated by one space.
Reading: 100 A
